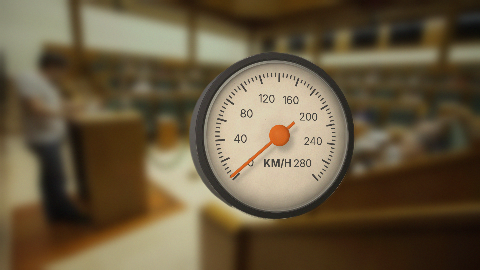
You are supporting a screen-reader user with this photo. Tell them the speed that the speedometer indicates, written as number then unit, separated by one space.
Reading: 4 km/h
